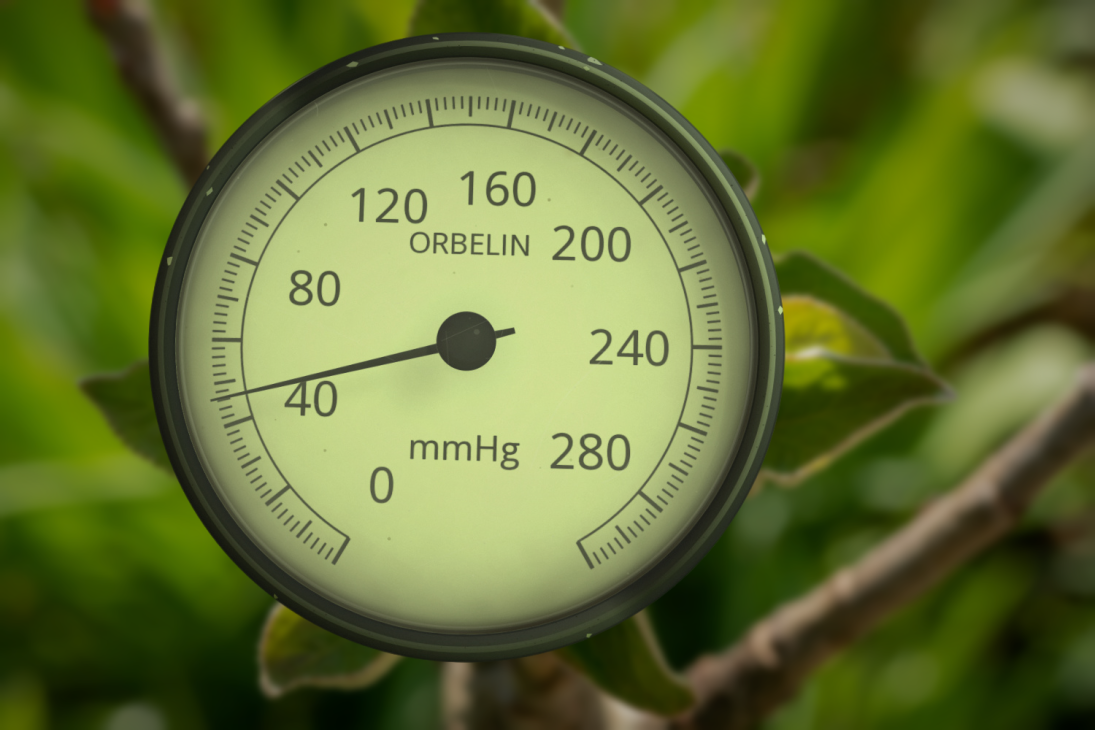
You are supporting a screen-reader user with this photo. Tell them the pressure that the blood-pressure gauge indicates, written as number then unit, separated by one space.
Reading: 46 mmHg
